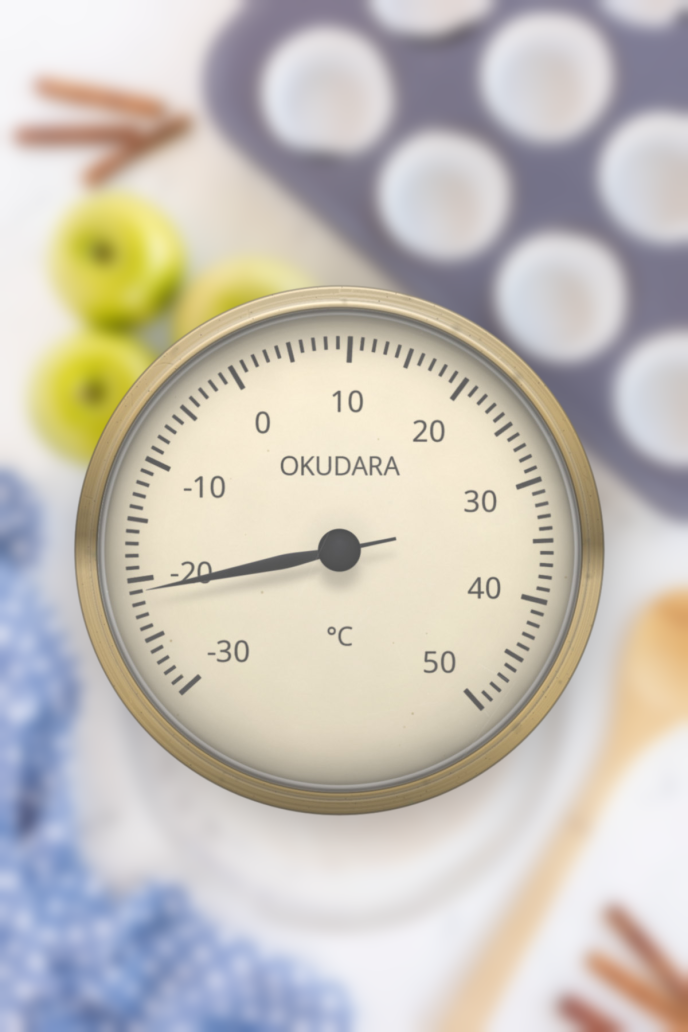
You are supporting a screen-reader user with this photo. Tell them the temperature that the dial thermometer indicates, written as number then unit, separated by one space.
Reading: -21 °C
